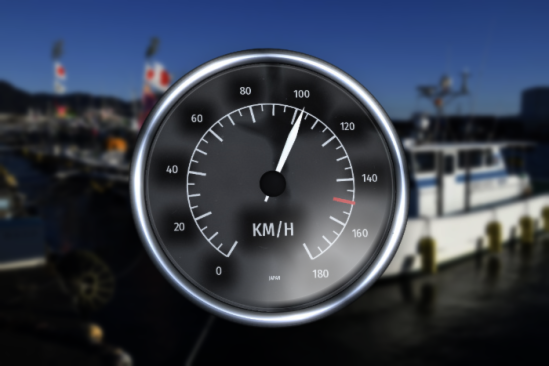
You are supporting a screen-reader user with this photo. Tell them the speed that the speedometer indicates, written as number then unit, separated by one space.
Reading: 102.5 km/h
